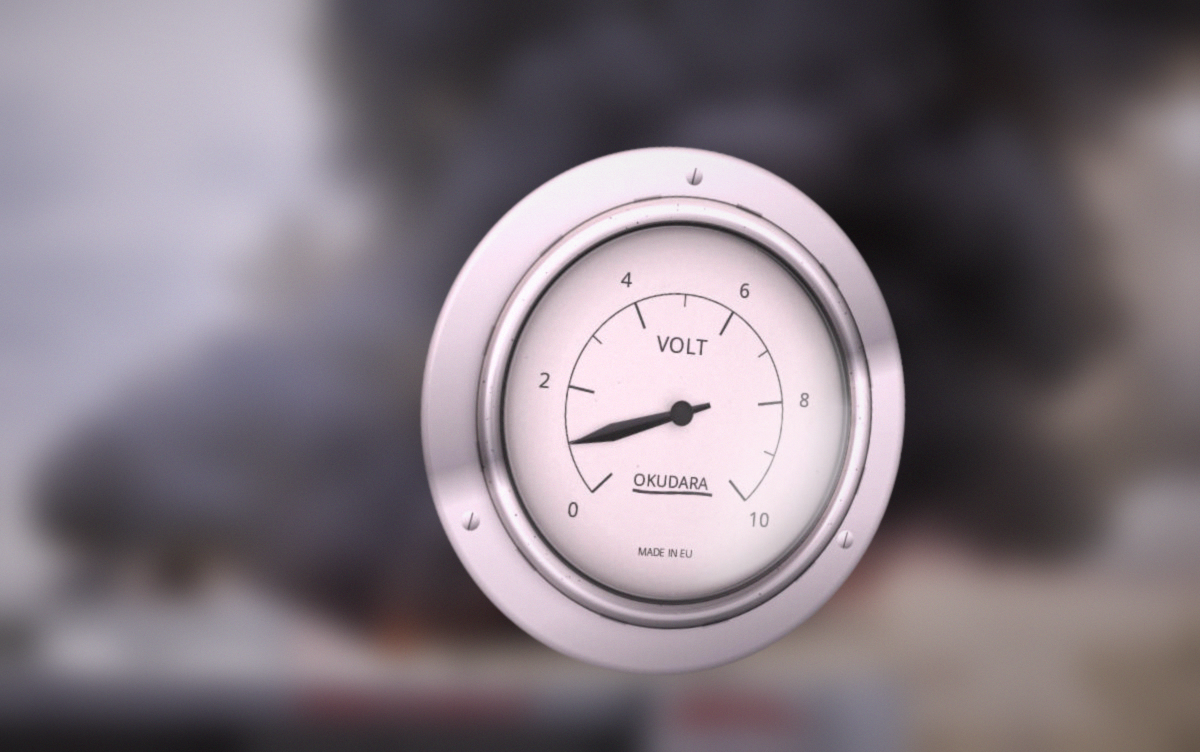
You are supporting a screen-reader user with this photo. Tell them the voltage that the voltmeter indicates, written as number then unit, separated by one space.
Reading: 1 V
